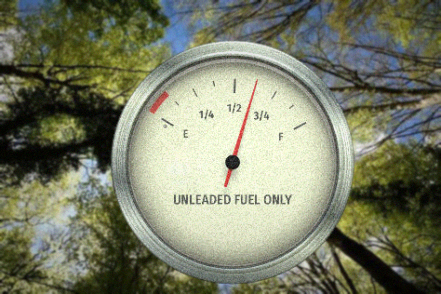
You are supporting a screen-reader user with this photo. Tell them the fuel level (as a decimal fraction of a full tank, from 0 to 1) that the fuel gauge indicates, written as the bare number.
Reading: 0.625
